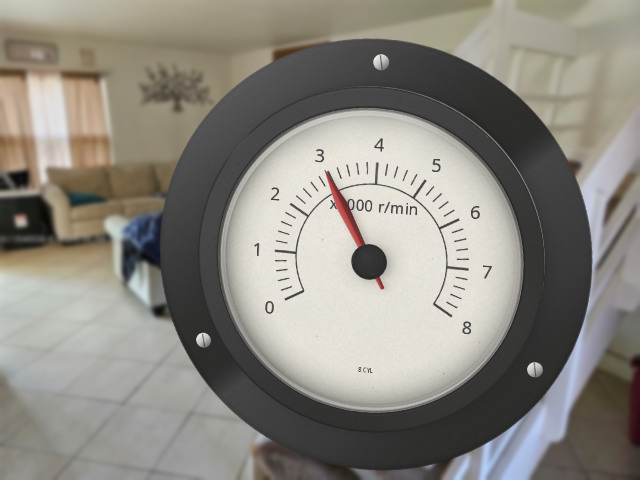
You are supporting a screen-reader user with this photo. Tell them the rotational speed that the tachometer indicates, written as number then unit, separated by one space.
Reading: 3000 rpm
